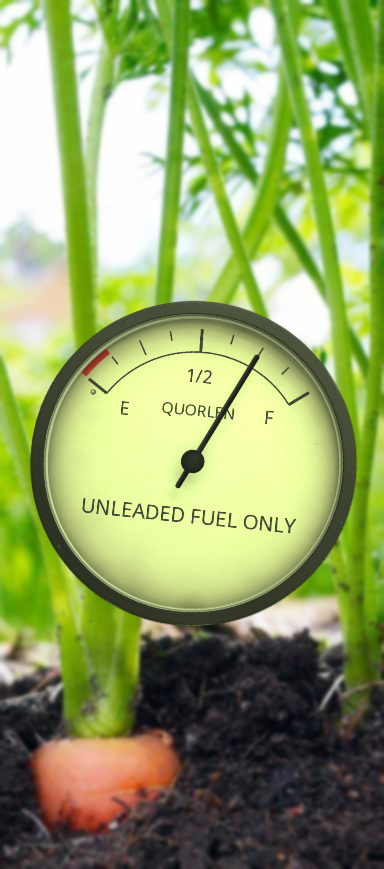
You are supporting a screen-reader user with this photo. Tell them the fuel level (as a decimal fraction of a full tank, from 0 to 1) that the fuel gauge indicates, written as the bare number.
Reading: 0.75
